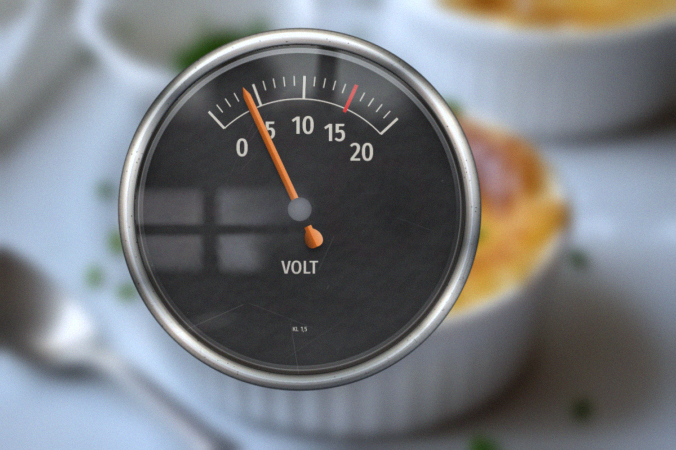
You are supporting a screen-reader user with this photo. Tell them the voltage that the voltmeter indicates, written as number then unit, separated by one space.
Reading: 4 V
